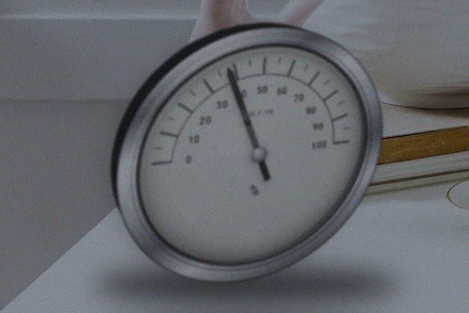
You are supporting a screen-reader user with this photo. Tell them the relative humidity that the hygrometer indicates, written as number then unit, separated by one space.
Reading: 37.5 %
